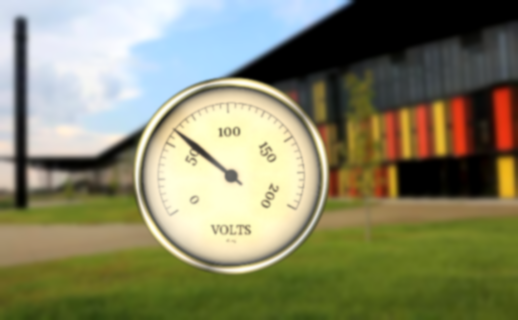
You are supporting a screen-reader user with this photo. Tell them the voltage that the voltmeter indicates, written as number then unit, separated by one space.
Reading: 60 V
